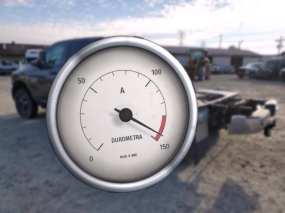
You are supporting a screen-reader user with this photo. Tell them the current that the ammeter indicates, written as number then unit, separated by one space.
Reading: 145 A
